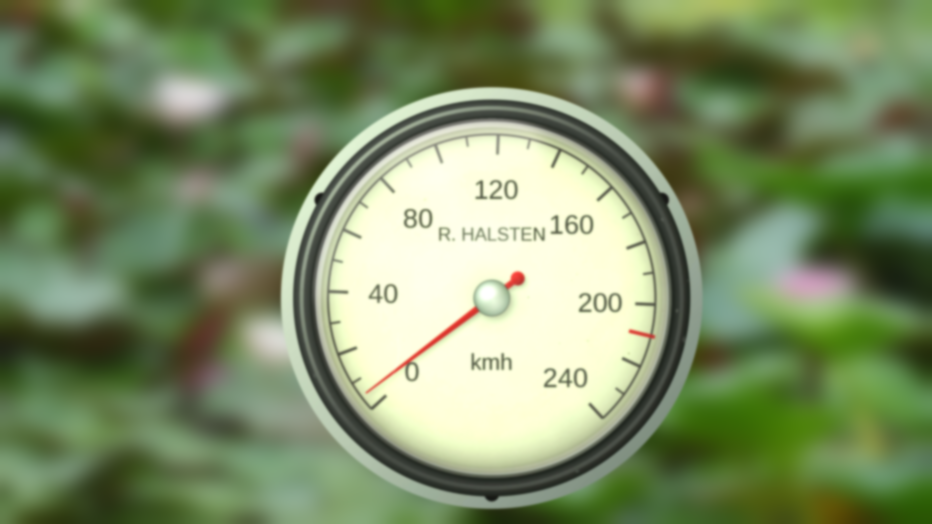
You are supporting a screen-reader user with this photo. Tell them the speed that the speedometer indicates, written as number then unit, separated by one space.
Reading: 5 km/h
